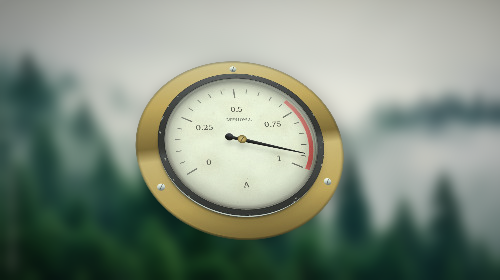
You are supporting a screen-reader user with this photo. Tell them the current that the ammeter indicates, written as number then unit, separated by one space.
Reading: 0.95 A
